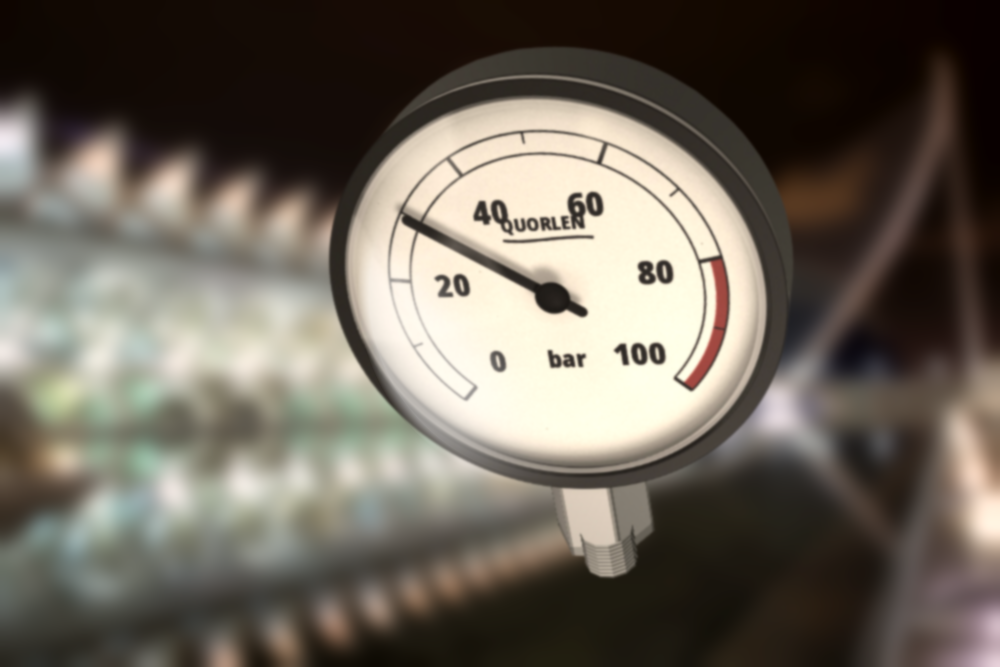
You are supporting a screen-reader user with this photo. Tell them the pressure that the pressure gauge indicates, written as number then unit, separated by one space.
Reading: 30 bar
